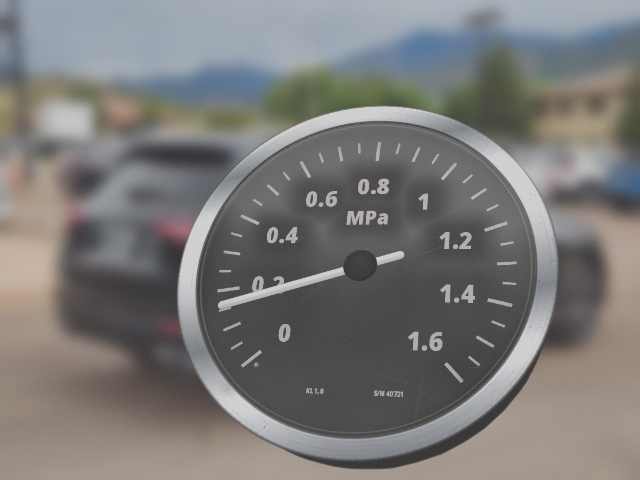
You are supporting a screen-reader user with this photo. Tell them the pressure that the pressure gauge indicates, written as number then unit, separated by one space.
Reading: 0.15 MPa
